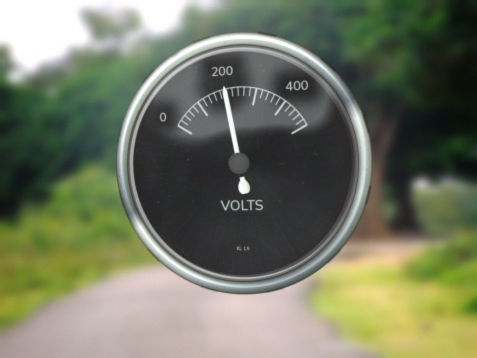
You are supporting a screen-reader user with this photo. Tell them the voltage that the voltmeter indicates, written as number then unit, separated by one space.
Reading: 200 V
